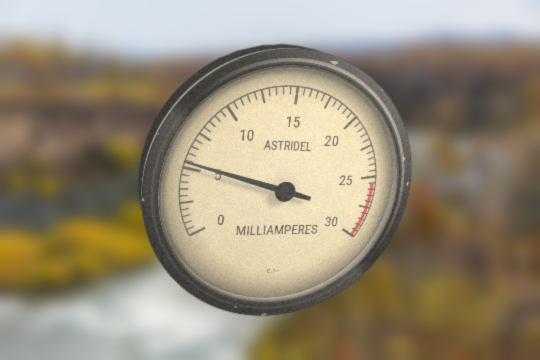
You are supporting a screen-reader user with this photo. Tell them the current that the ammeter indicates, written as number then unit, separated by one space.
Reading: 5.5 mA
